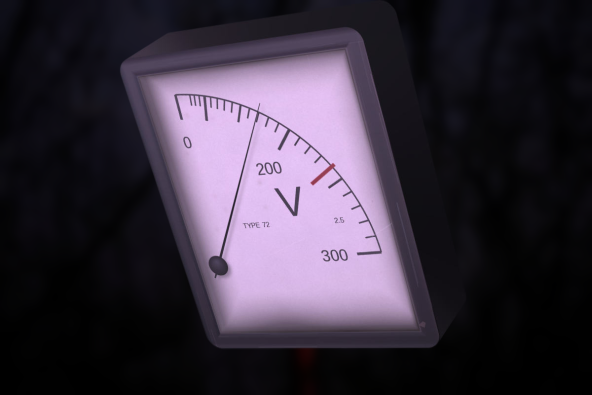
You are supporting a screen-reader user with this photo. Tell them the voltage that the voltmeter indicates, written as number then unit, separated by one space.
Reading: 170 V
